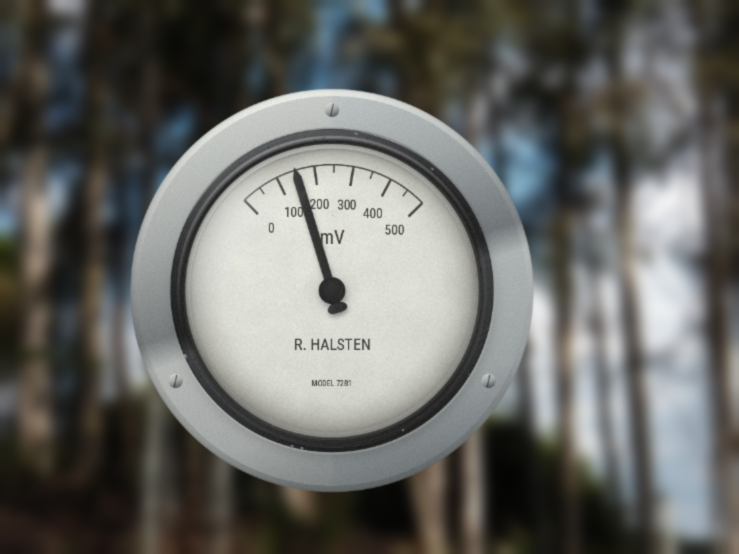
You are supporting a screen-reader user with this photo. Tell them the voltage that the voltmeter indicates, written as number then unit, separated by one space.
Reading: 150 mV
